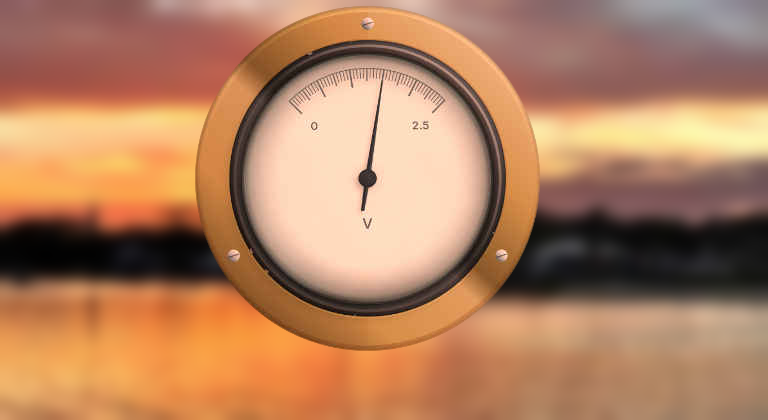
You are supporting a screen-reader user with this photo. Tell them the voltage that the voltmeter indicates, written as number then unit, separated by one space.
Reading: 1.5 V
